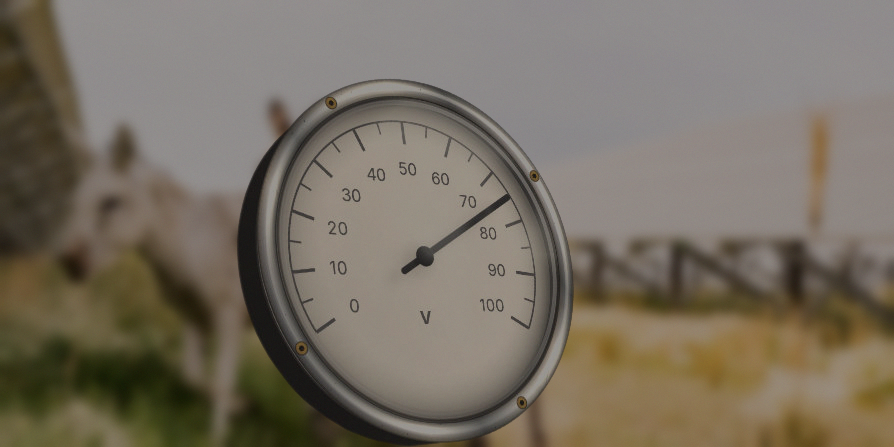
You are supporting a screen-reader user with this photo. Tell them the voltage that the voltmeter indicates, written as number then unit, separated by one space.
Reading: 75 V
